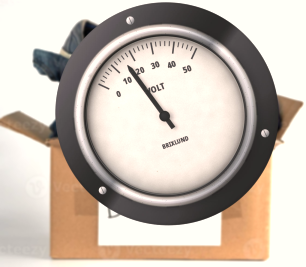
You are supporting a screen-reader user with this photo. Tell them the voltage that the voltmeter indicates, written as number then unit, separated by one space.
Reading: 16 V
